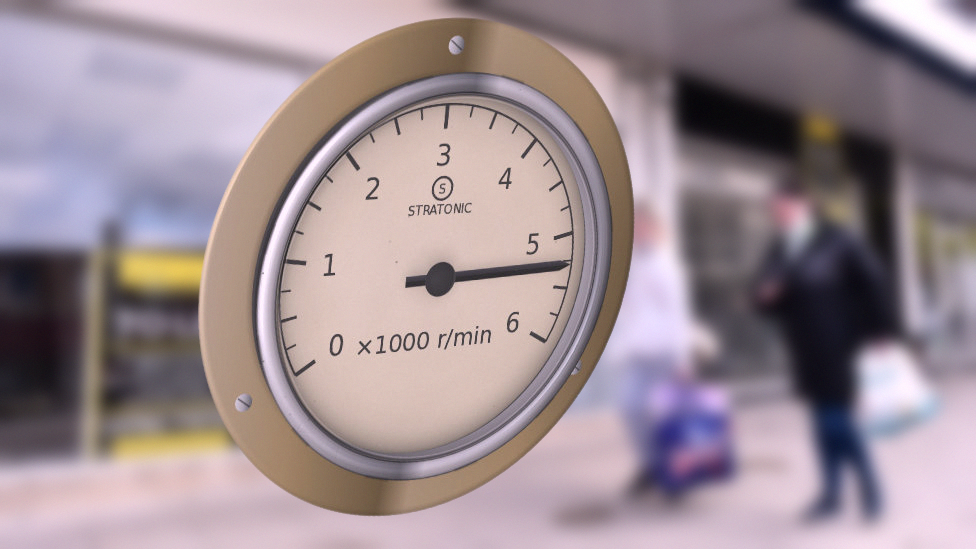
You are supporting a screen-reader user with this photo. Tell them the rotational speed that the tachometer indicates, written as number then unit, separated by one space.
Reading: 5250 rpm
